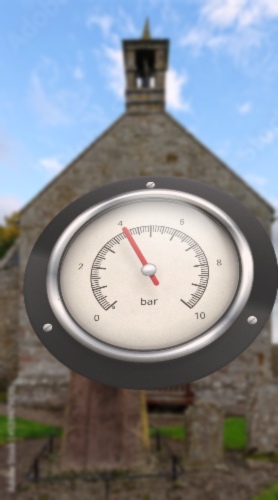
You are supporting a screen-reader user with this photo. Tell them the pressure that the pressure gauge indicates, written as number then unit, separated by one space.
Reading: 4 bar
